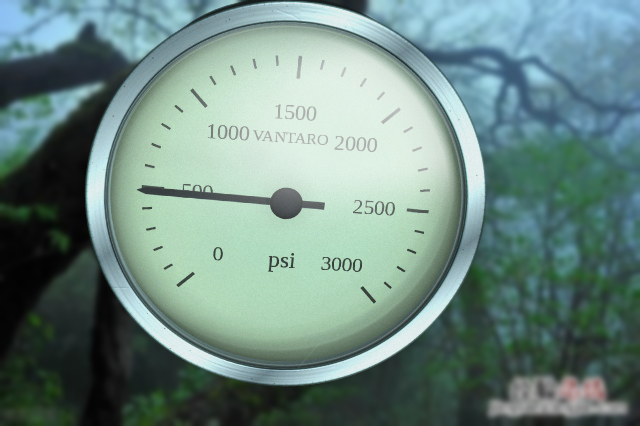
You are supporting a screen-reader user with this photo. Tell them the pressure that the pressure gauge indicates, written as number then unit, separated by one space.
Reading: 500 psi
